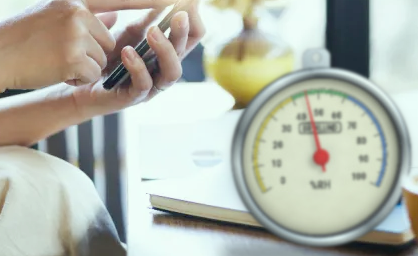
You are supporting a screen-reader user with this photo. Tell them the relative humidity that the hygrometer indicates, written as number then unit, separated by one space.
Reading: 45 %
